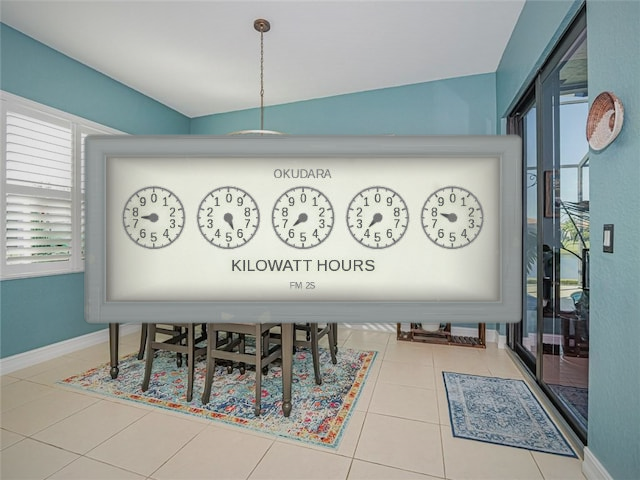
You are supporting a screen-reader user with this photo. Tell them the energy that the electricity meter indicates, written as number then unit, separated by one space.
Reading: 75638 kWh
